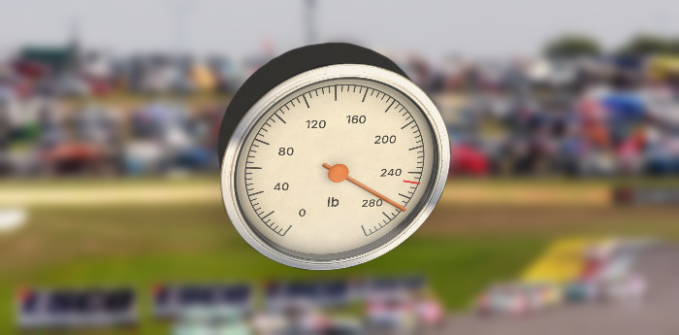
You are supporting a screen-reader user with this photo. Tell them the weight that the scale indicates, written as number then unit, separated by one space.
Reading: 268 lb
